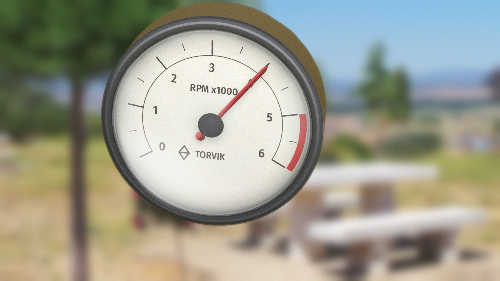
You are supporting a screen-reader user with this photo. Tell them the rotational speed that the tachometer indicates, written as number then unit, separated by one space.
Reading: 4000 rpm
